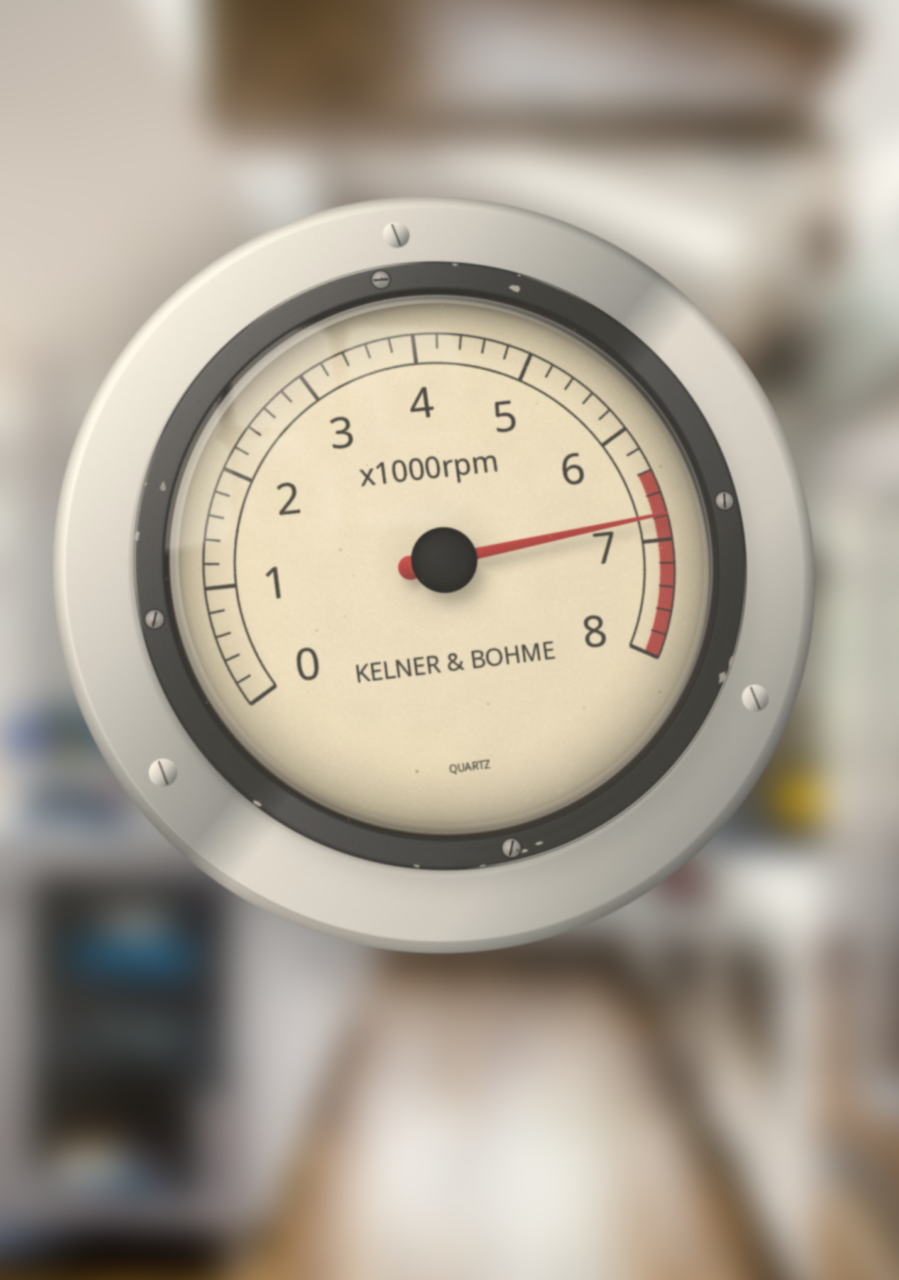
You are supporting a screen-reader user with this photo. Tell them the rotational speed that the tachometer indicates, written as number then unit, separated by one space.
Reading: 6800 rpm
